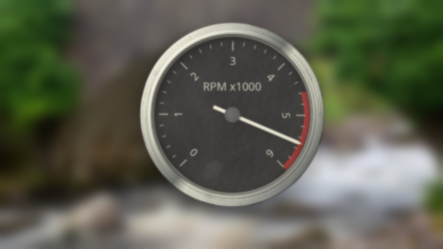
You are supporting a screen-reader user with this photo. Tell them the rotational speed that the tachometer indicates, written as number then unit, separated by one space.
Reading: 5500 rpm
